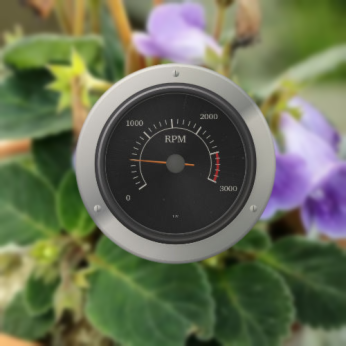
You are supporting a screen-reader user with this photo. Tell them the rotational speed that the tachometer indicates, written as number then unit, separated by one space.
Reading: 500 rpm
